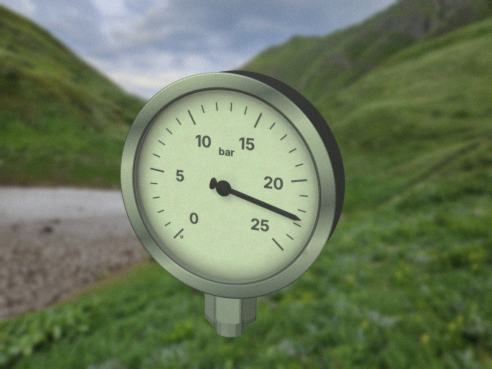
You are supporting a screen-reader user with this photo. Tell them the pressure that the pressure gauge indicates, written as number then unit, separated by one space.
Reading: 22.5 bar
